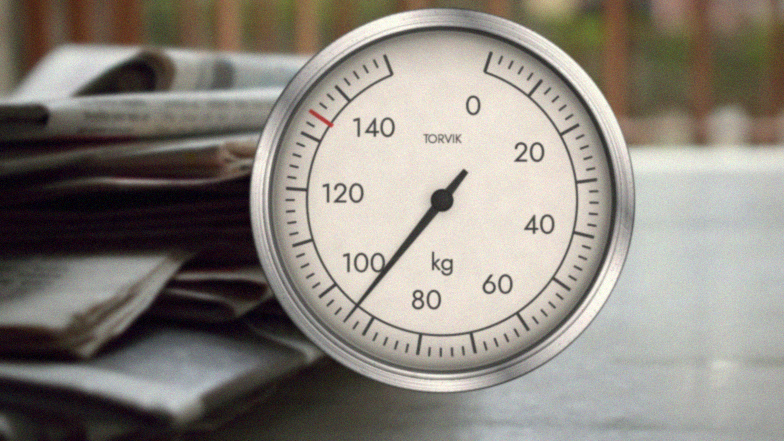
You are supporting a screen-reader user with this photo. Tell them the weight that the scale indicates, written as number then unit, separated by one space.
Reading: 94 kg
